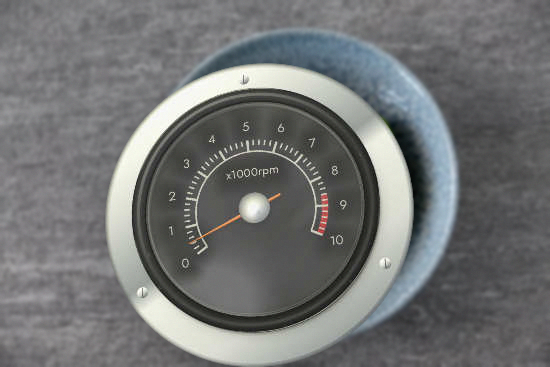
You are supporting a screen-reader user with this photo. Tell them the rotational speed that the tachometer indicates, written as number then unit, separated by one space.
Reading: 400 rpm
